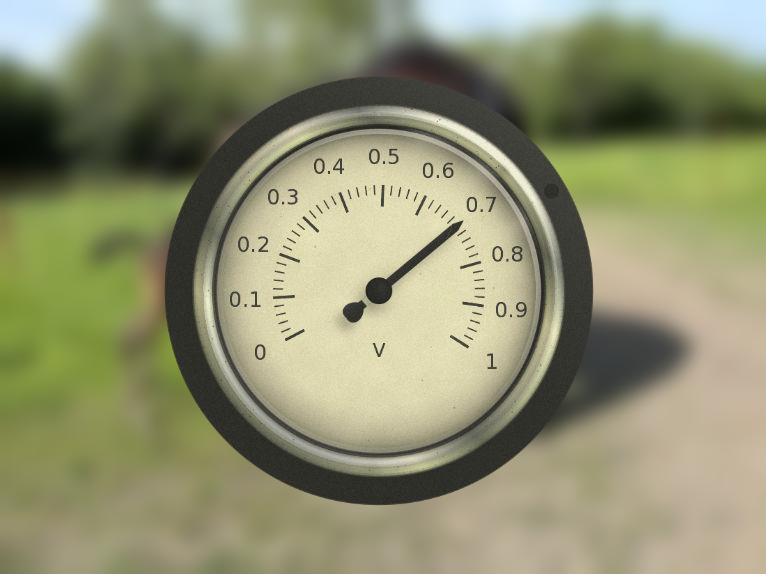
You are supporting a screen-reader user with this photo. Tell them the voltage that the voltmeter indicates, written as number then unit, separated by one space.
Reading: 0.7 V
